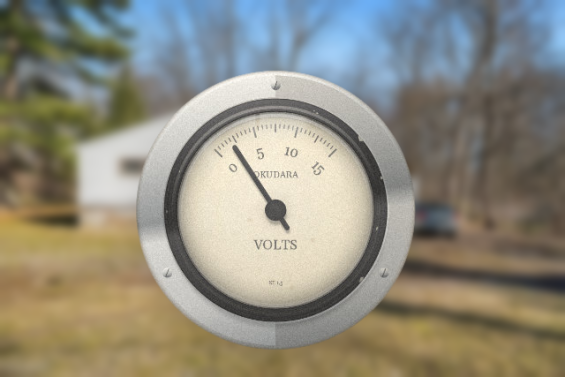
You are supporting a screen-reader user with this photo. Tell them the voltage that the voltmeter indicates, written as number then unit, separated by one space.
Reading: 2 V
